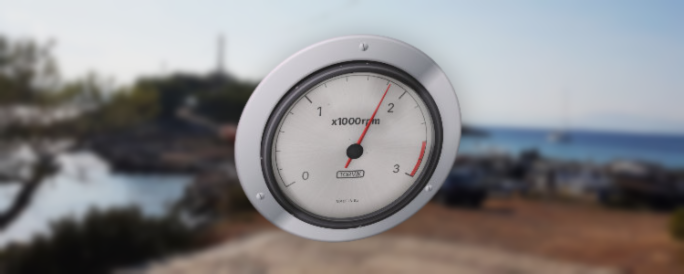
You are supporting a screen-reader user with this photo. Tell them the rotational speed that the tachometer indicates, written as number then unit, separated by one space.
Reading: 1800 rpm
